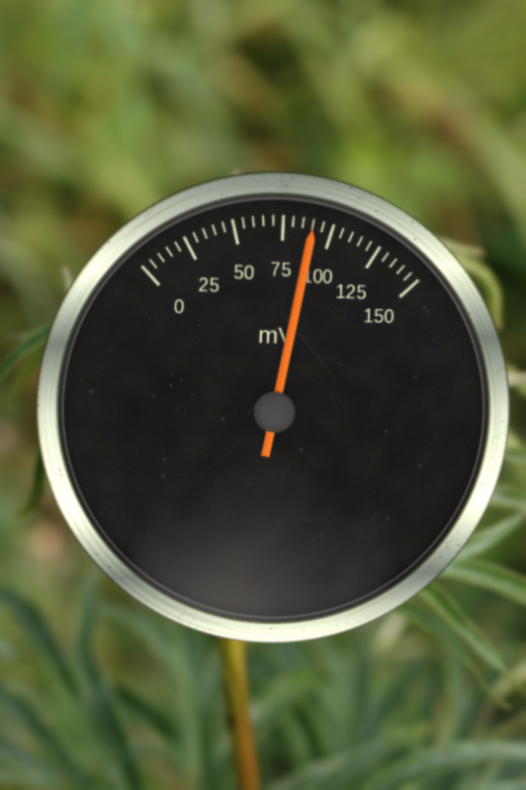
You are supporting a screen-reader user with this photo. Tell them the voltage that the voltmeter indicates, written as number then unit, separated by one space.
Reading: 90 mV
